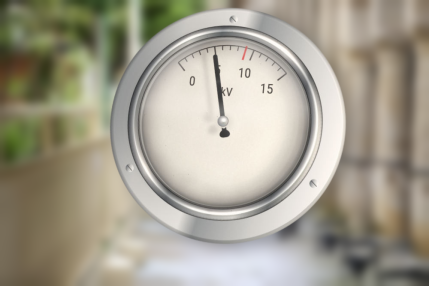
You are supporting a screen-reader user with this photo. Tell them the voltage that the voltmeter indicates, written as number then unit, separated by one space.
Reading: 5 kV
